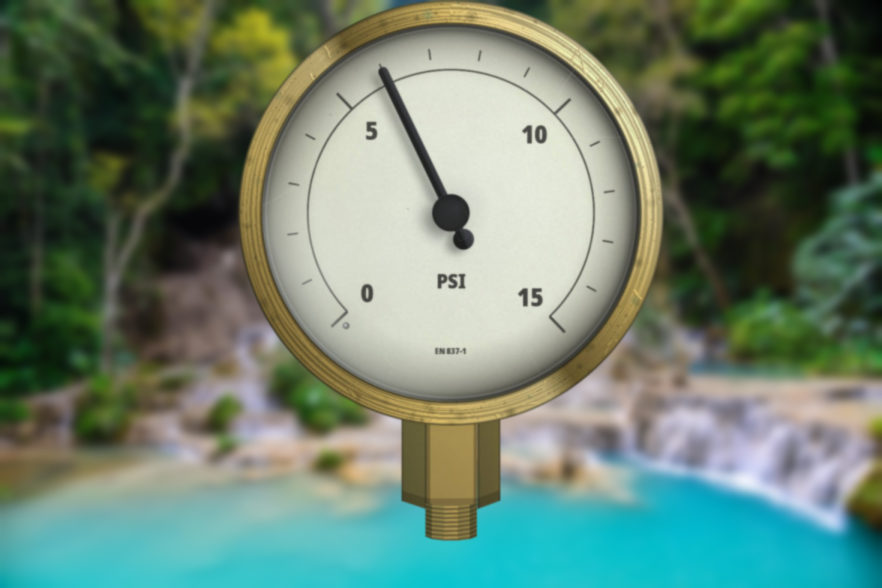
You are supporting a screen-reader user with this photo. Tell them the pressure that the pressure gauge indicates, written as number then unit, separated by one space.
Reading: 6 psi
